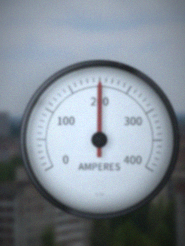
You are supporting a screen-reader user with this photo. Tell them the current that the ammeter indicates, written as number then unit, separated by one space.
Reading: 200 A
